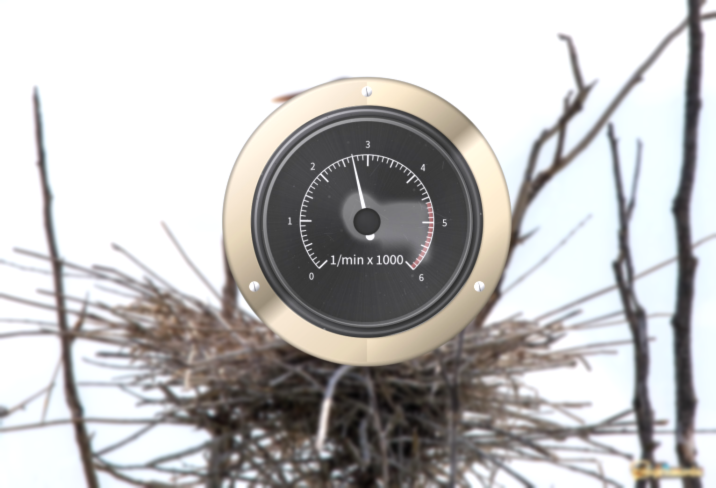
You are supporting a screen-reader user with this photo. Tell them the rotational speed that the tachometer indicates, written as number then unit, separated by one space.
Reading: 2700 rpm
